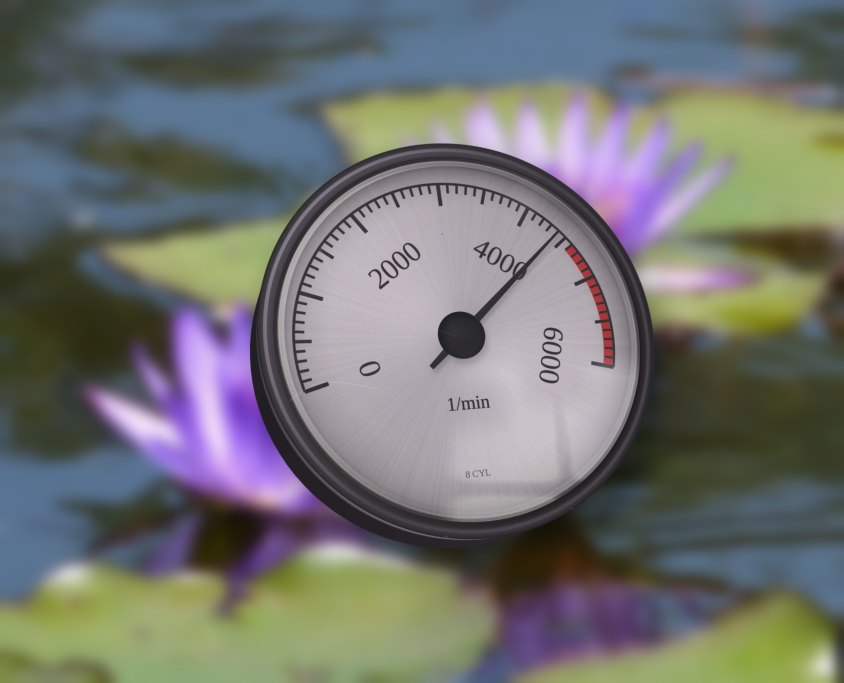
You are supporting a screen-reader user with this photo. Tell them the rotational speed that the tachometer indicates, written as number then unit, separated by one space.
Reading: 4400 rpm
